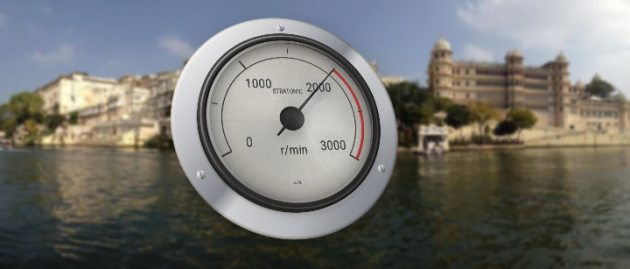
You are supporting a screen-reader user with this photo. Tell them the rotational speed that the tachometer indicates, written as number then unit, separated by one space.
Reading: 2000 rpm
